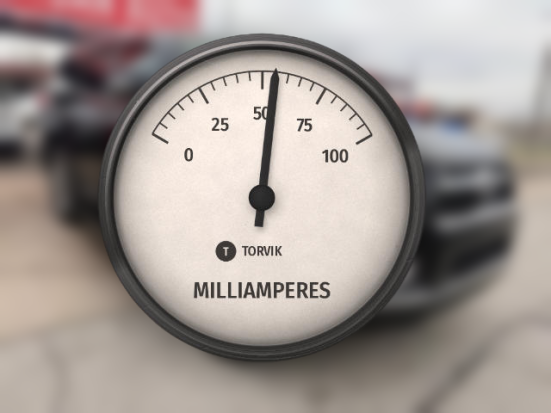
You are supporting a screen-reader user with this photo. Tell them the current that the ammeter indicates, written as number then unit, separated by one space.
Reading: 55 mA
